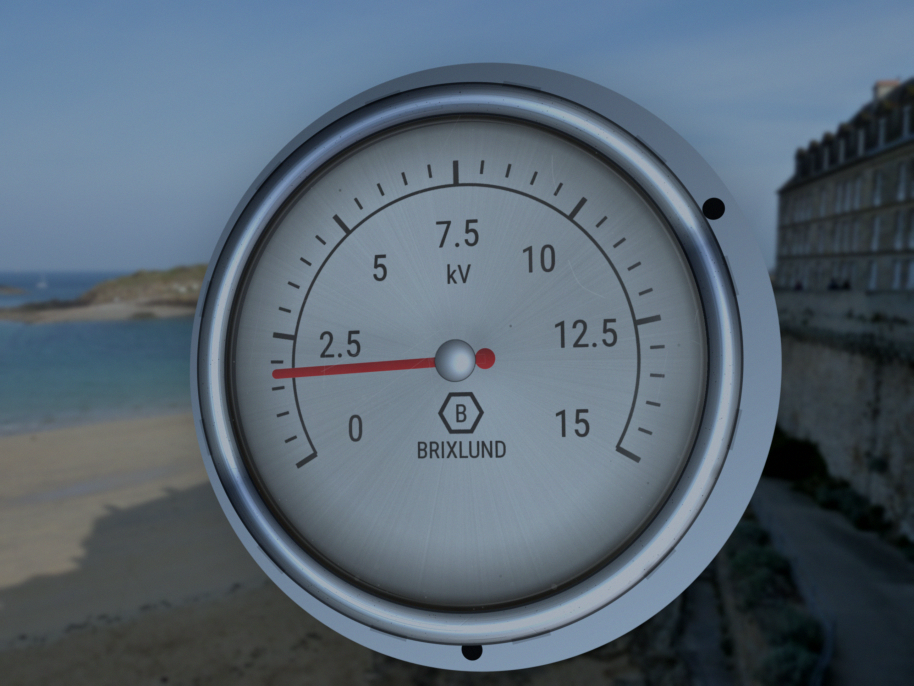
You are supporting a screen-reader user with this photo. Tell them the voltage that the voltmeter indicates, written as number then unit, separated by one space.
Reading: 1.75 kV
